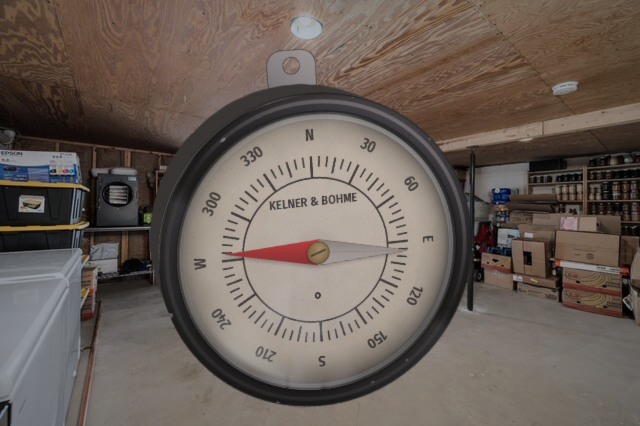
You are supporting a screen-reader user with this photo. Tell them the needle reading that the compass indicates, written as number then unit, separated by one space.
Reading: 275 °
